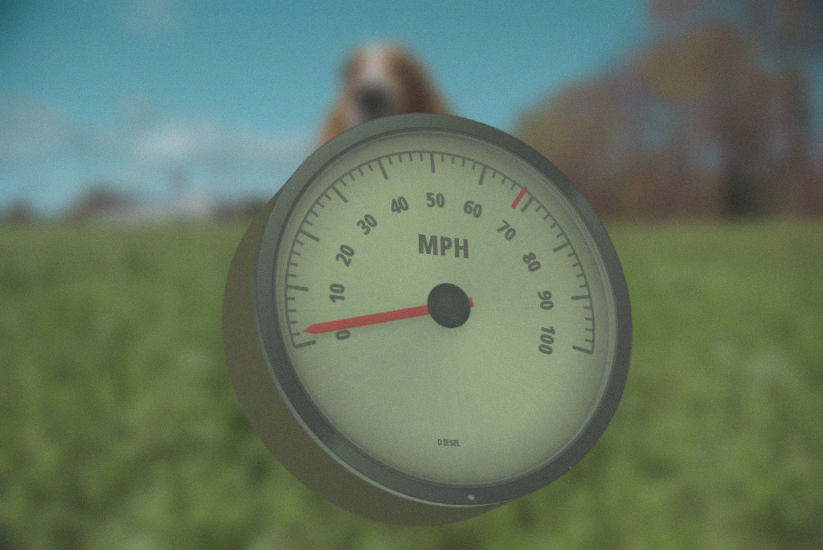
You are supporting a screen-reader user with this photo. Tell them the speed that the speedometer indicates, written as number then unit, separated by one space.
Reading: 2 mph
